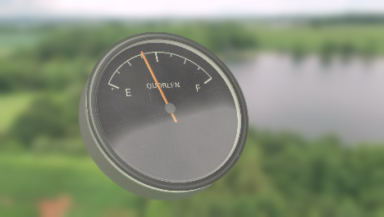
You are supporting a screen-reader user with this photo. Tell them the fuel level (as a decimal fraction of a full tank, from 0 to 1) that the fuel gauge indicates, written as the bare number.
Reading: 0.375
